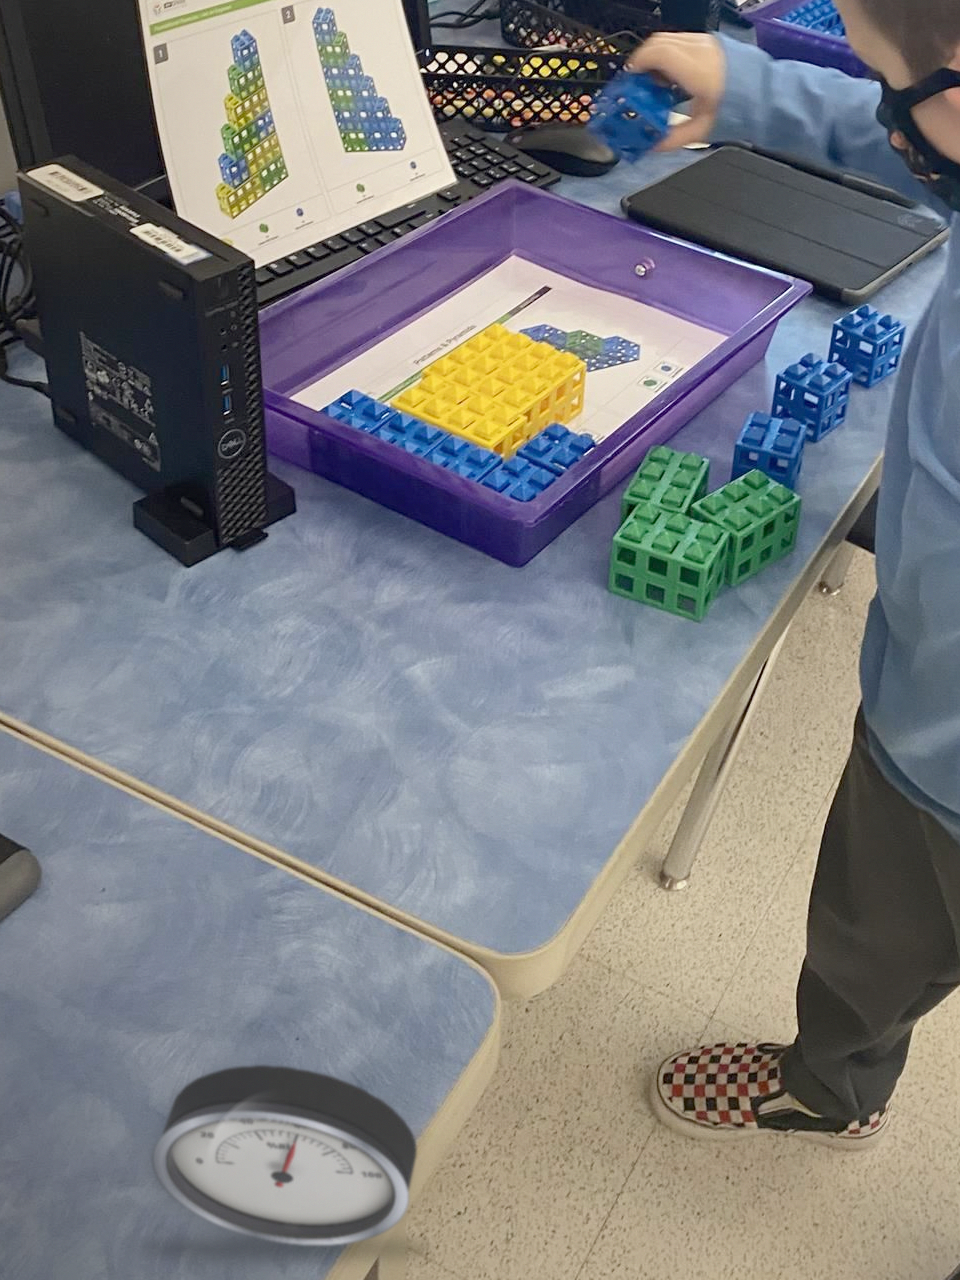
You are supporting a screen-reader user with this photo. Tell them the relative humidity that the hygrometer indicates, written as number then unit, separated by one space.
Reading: 60 %
